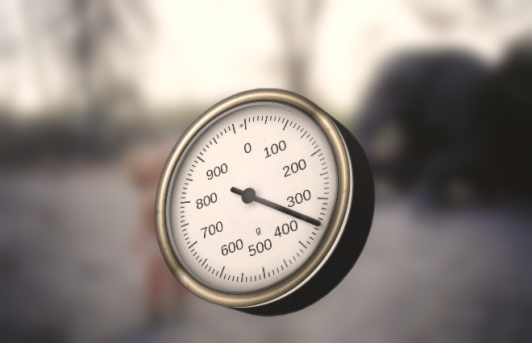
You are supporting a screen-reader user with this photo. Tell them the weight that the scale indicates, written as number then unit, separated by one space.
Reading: 350 g
